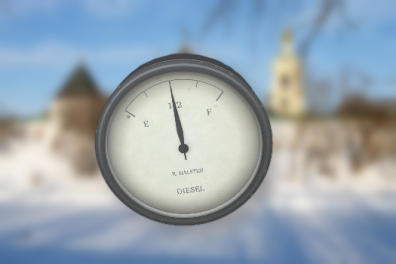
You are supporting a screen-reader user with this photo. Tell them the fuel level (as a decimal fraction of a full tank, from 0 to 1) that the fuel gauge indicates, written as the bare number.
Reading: 0.5
